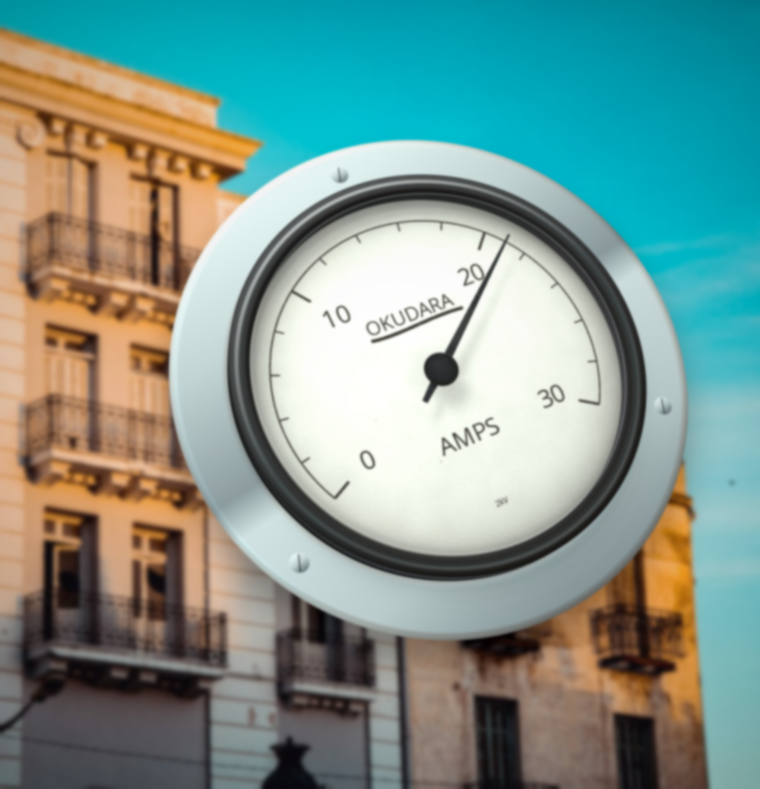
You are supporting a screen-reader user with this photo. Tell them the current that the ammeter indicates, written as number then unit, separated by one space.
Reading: 21 A
